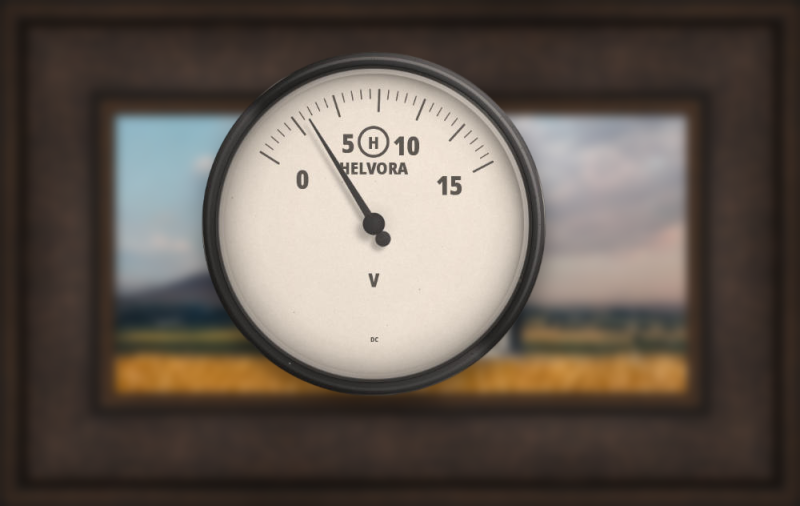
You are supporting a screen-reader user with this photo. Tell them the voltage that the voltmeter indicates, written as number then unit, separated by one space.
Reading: 3.25 V
